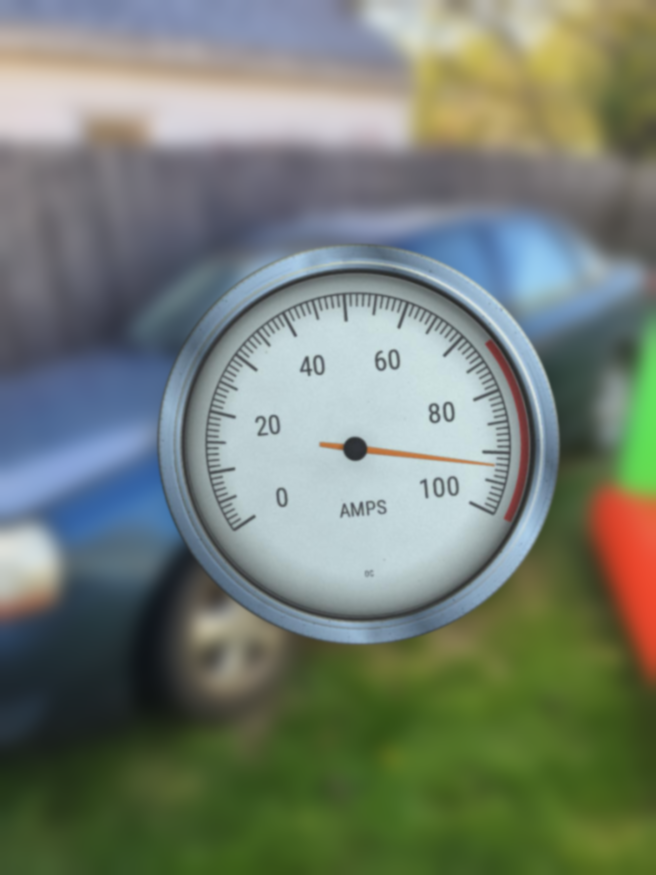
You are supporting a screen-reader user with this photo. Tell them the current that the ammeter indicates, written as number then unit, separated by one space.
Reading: 92 A
